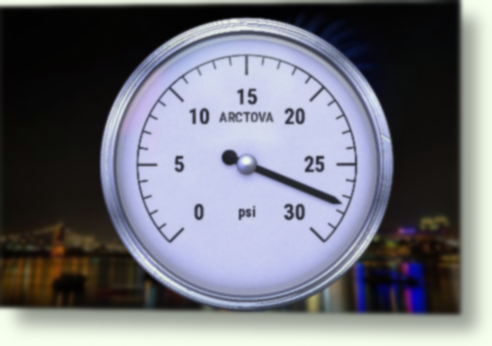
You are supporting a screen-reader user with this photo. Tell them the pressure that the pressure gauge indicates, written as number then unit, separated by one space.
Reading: 27.5 psi
